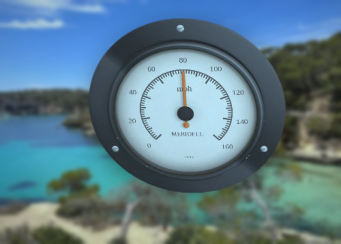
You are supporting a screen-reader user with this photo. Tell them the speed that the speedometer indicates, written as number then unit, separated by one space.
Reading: 80 mph
